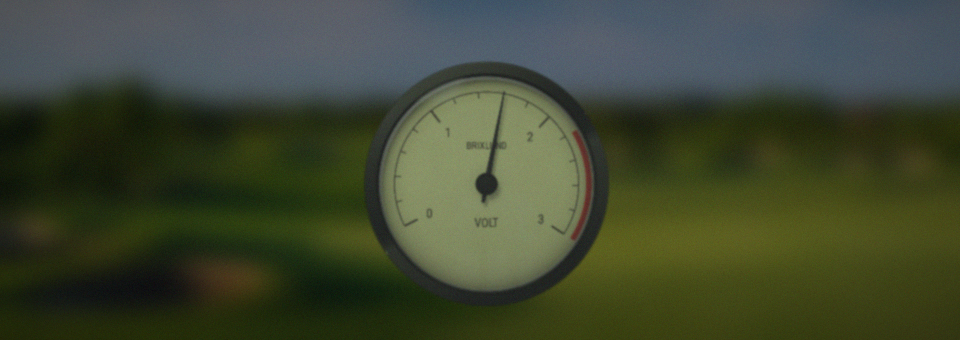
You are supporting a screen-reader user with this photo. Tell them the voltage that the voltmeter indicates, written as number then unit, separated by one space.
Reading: 1.6 V
